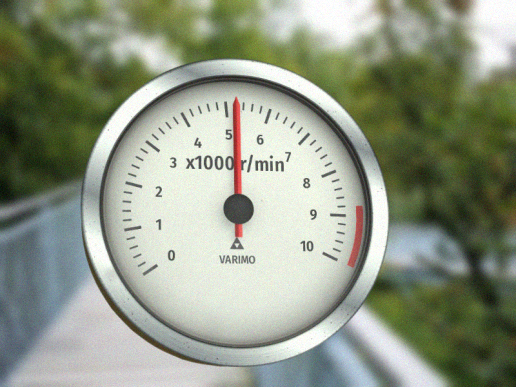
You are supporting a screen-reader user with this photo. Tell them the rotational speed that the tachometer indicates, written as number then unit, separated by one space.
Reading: 5200 rpm
